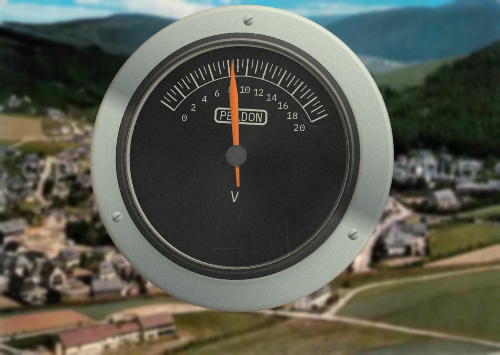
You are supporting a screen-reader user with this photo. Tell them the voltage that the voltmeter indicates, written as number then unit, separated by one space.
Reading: 8.5 V
